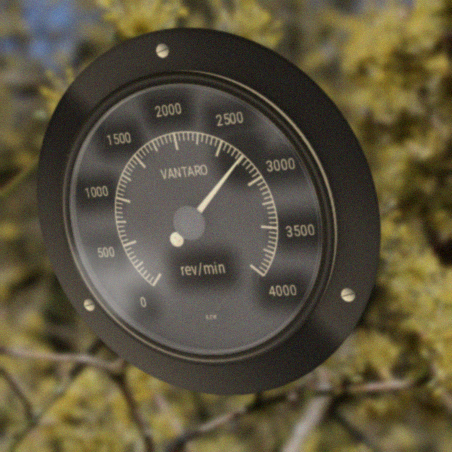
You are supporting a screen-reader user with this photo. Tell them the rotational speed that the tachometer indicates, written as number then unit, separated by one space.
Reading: 2750 rpm
